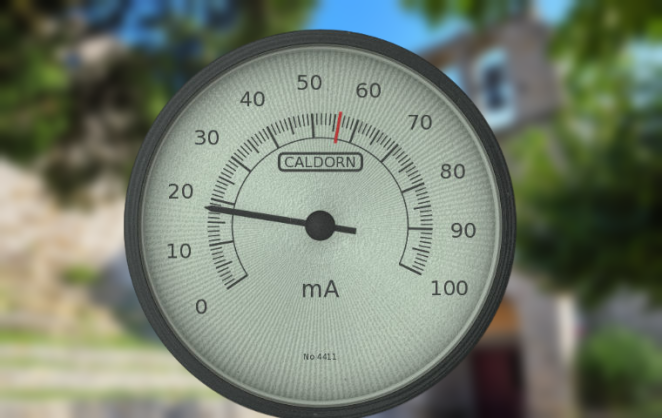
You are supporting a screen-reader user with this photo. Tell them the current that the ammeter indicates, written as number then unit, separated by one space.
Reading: 18 mA
